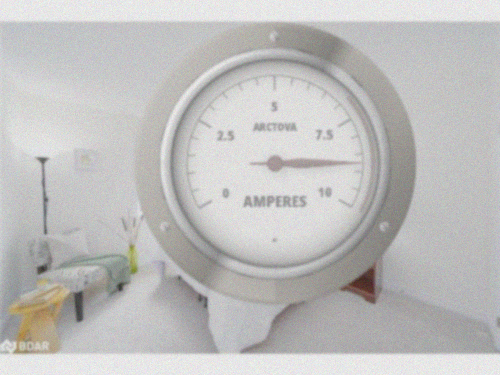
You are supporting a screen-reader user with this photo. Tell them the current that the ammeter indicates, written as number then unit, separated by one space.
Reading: 8.75 A
